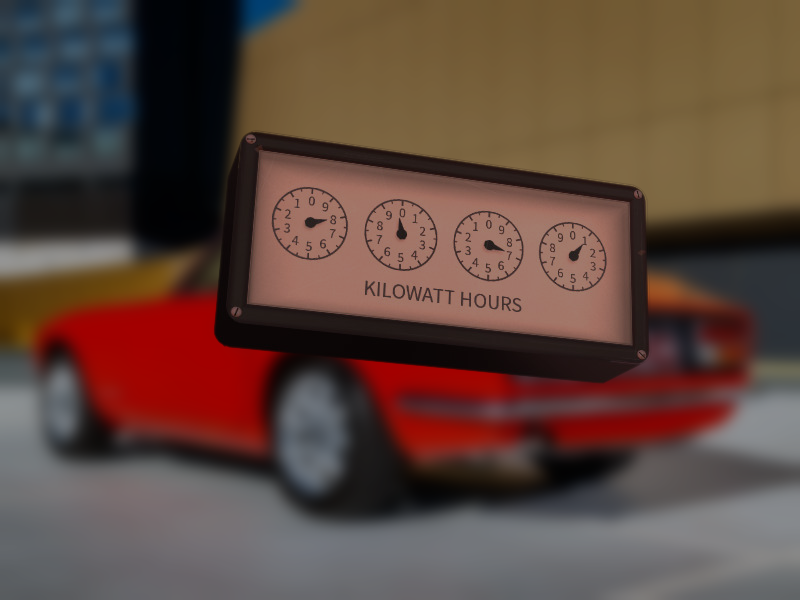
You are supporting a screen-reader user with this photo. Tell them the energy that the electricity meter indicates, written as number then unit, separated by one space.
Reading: 7971 kWh
